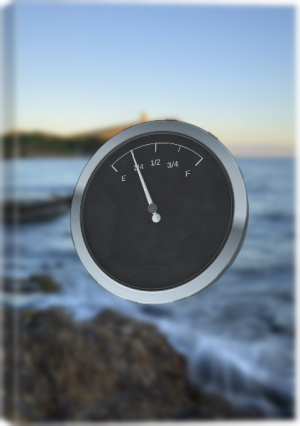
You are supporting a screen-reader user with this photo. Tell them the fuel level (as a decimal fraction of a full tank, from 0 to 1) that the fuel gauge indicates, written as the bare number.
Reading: 0.25
